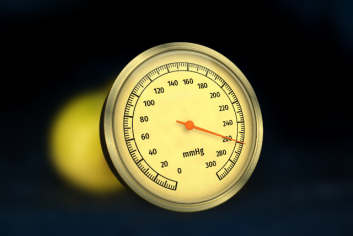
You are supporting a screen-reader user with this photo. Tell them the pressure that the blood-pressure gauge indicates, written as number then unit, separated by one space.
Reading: 260 mmHg
